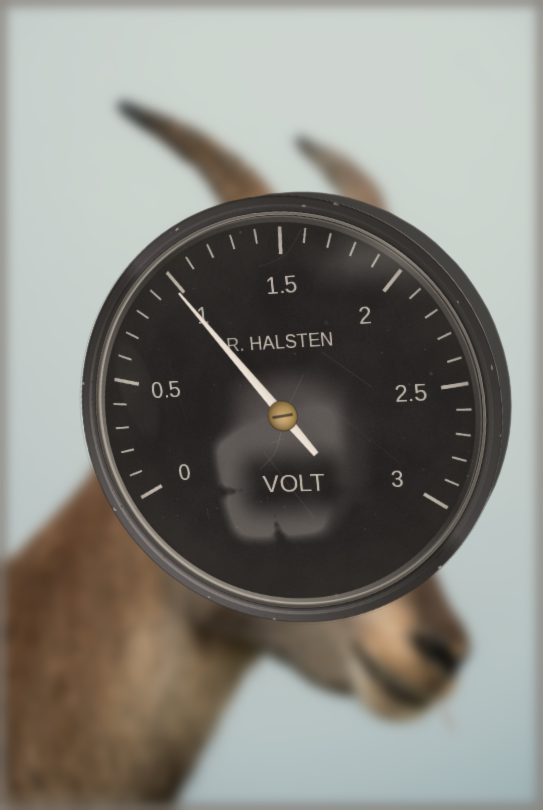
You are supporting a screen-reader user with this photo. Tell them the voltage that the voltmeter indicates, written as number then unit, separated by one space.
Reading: 1 V
